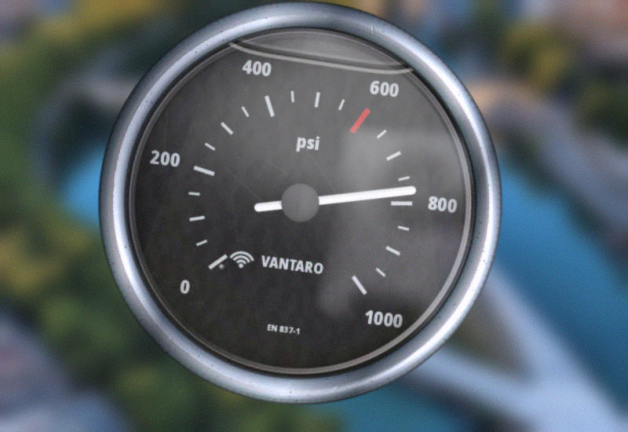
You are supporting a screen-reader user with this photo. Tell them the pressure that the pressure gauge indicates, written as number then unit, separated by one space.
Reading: 775 psi
